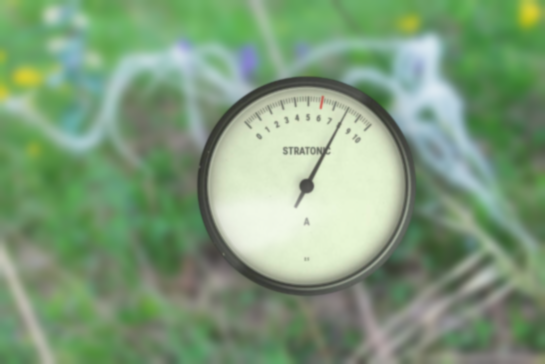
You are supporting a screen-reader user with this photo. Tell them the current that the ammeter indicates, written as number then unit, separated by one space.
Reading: 8 A
